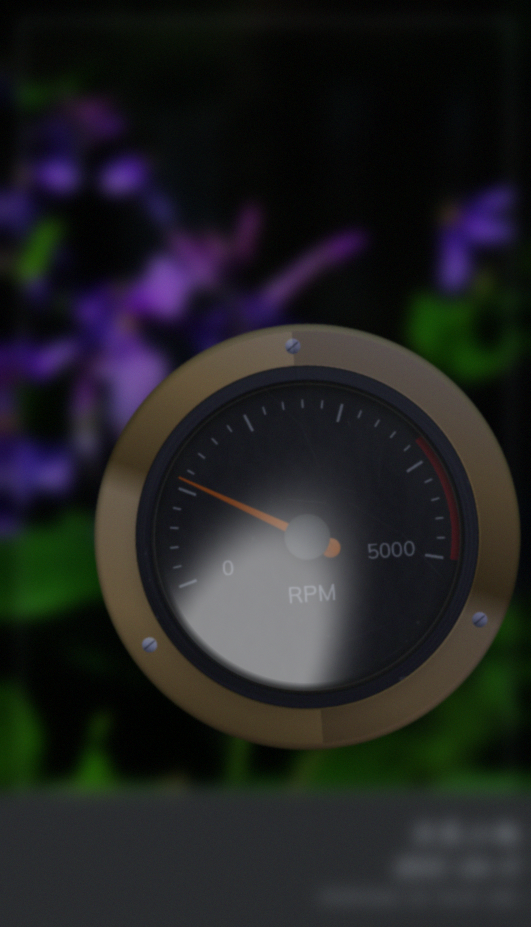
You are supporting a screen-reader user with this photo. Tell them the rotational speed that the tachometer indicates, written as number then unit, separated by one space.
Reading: 1100 rpm
